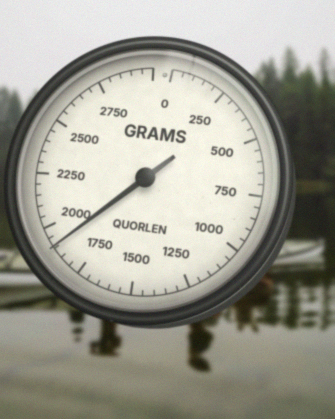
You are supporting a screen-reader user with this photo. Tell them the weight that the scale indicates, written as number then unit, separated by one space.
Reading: 1900 g
